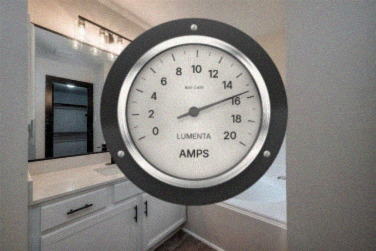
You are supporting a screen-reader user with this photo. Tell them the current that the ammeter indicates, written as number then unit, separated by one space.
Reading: 15.5 A
